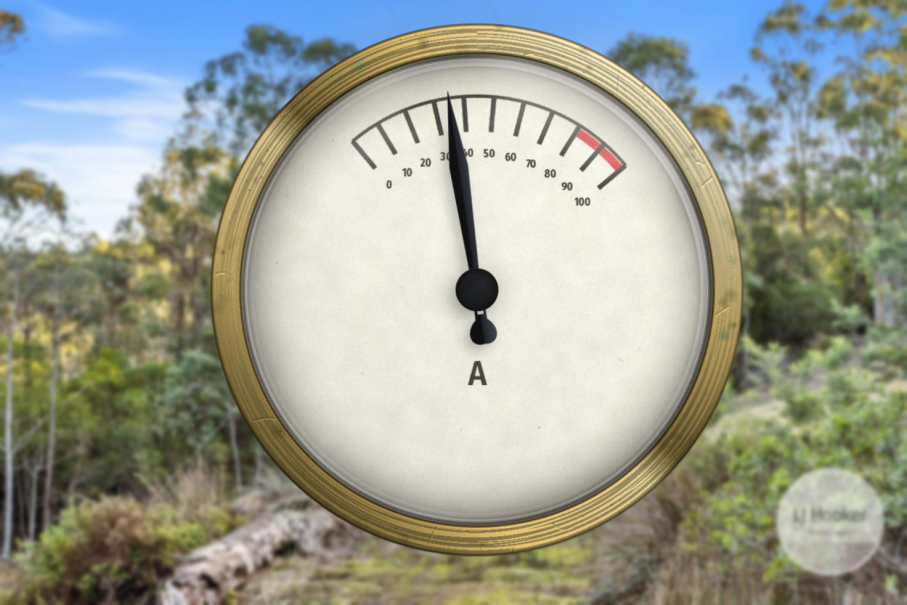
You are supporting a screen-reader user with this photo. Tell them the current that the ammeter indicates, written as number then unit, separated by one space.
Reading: 35 A
